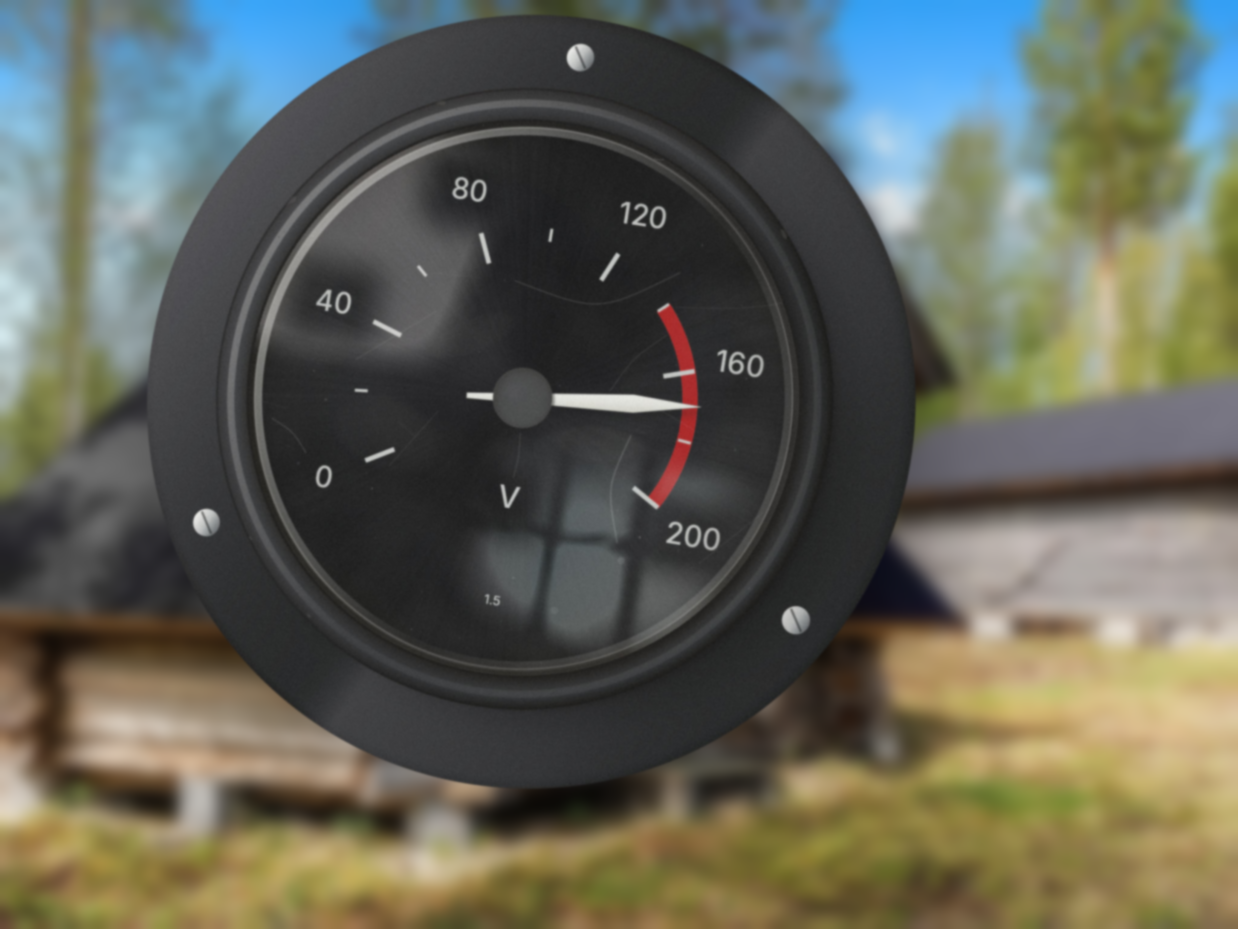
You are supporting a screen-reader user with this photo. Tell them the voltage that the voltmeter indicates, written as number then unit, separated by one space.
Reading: 170 V
